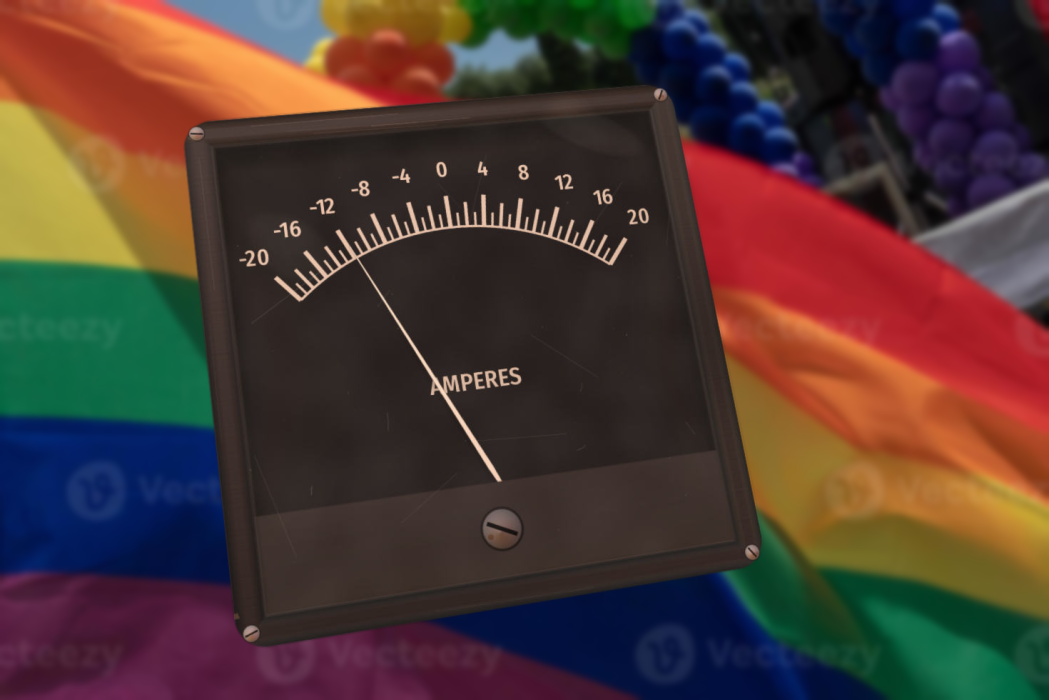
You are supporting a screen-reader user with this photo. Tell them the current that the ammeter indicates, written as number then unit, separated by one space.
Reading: -12 A
